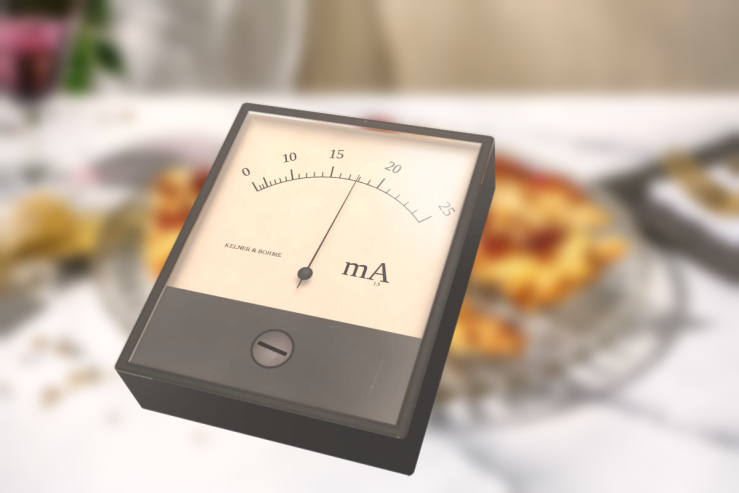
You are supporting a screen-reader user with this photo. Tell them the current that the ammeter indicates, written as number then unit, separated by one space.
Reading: 18 mA
